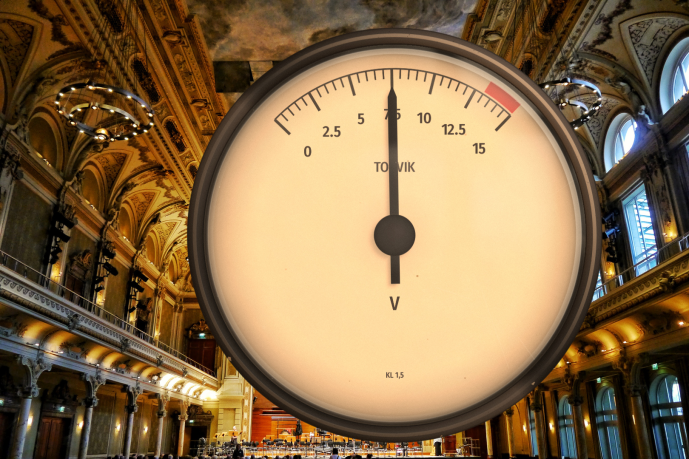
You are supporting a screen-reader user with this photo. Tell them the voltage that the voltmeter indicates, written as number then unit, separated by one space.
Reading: 7.5 V
